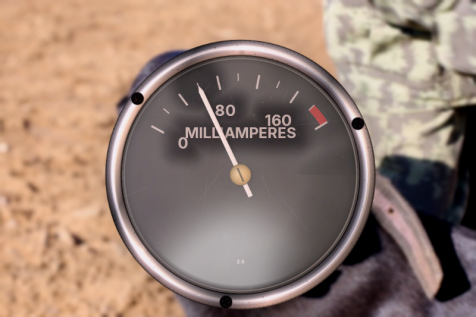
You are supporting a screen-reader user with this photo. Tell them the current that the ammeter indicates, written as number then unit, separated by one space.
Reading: 60 mA
